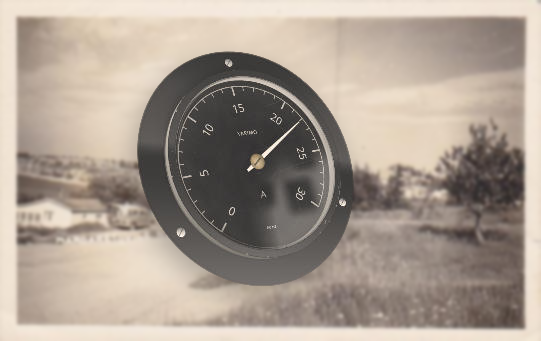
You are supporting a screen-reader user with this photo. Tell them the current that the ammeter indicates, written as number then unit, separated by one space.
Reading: 22 A
